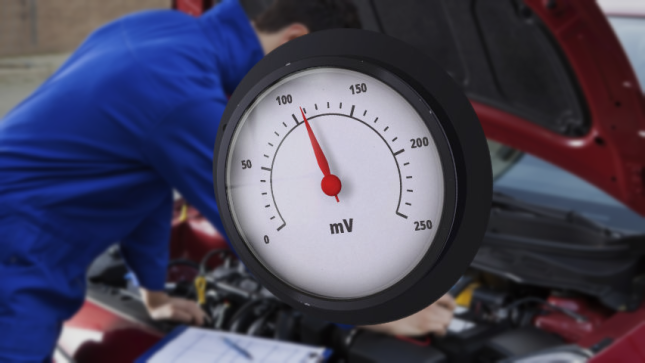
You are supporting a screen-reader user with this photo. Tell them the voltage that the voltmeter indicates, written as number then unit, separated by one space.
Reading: 110 mV
